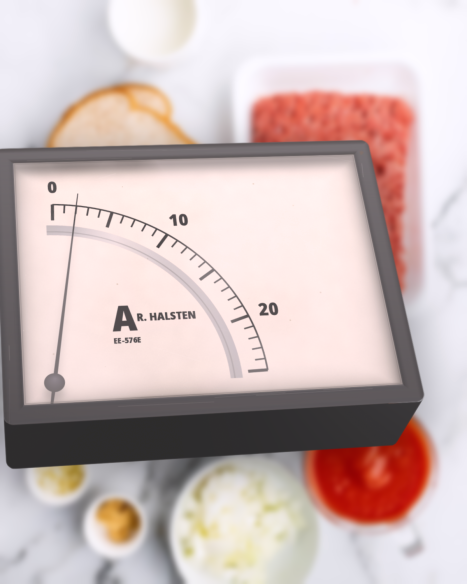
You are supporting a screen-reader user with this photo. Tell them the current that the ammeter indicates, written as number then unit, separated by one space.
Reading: 2 A
